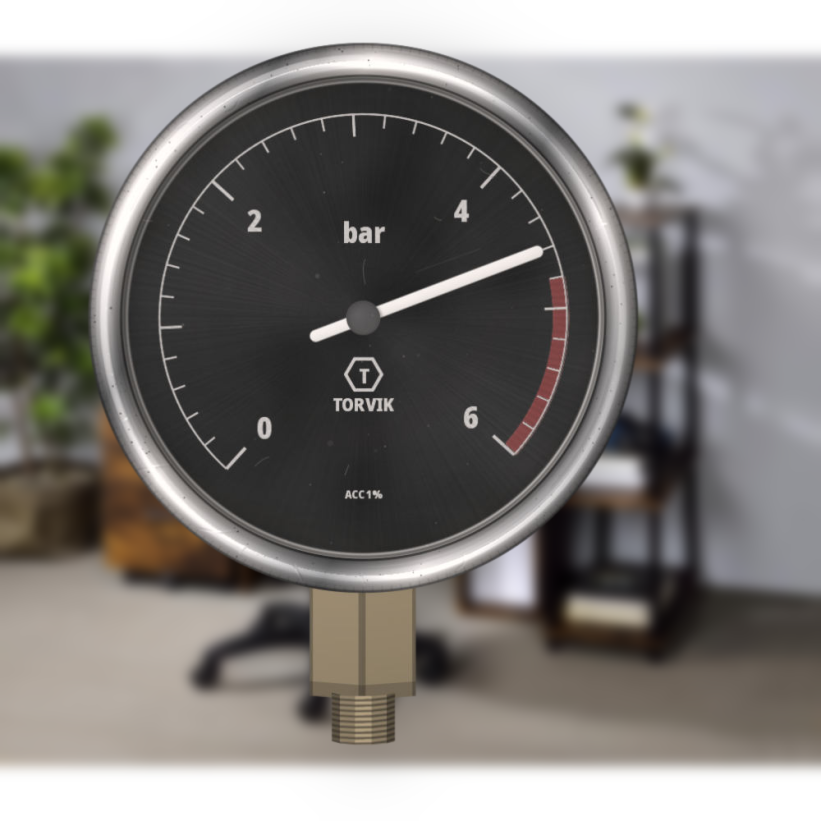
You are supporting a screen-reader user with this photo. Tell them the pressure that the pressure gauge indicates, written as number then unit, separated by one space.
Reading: 4.6 bar
